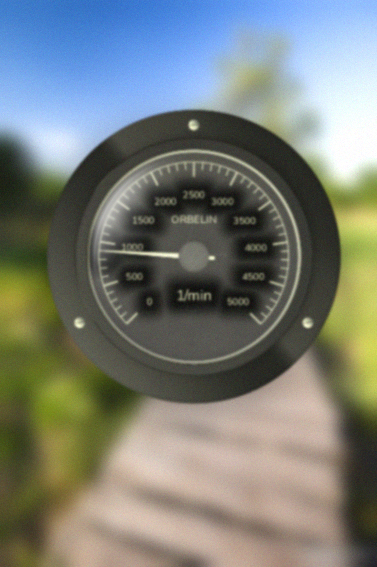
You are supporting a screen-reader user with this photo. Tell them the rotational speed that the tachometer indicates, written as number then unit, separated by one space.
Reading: 900 rpm
